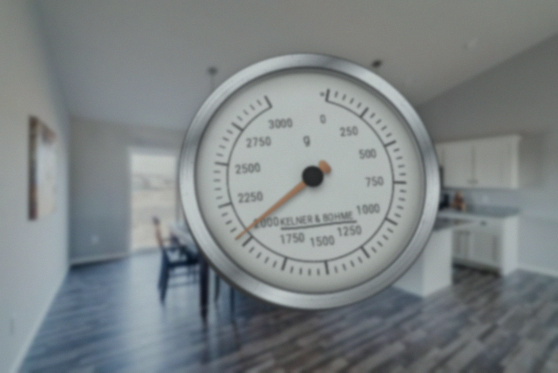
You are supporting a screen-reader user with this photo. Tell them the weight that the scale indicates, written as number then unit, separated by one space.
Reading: 2050 g
